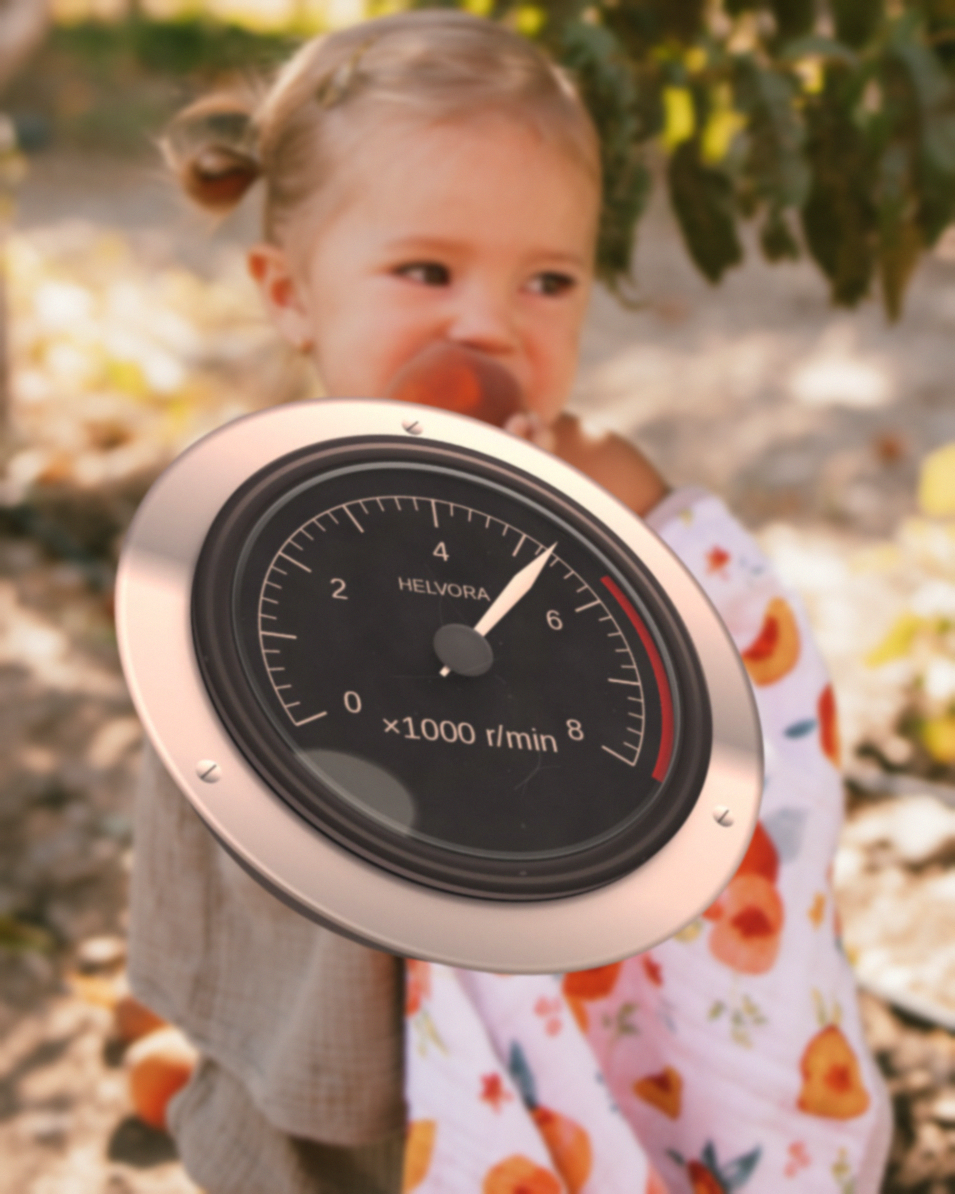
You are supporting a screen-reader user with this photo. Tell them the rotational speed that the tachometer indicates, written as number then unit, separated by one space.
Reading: 5300 rpm
